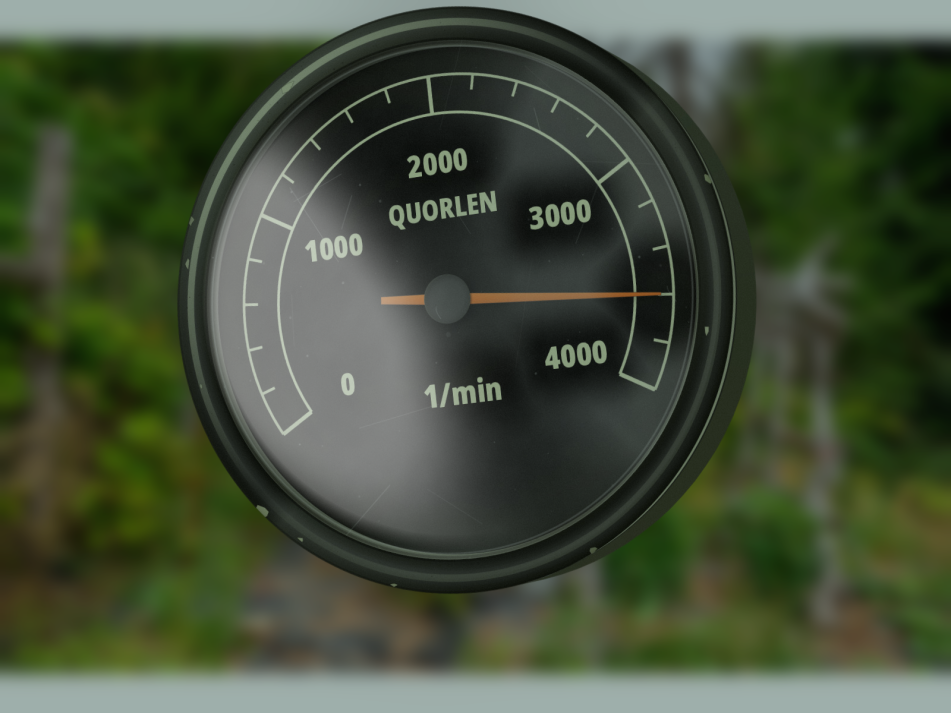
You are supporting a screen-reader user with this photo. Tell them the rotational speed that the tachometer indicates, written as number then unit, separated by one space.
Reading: 3600 rpm
